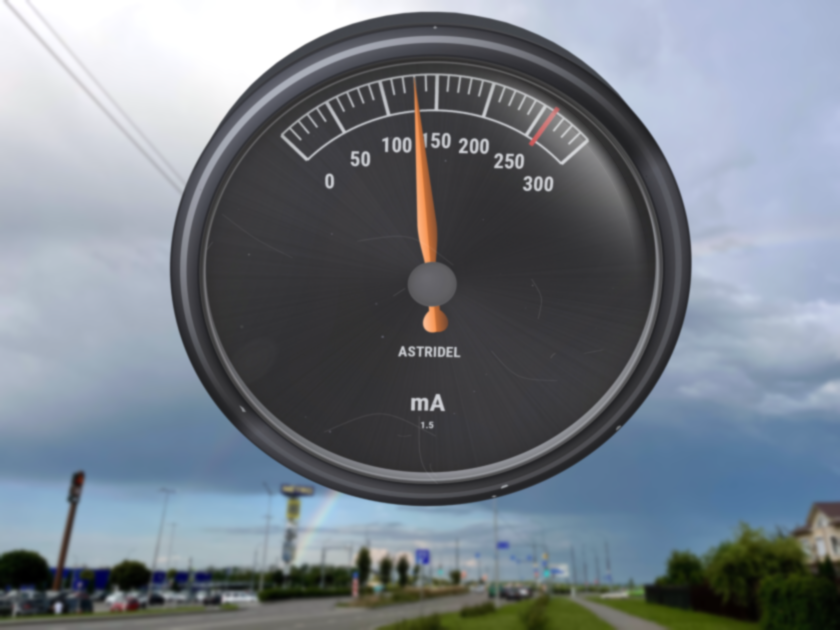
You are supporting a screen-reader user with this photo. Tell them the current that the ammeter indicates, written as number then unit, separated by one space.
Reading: 130 mA
